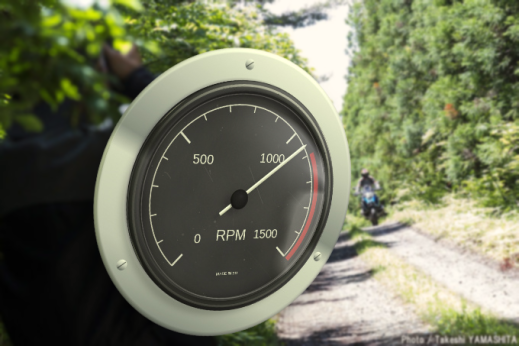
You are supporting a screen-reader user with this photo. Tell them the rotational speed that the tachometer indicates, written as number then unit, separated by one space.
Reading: 1050 rpm
